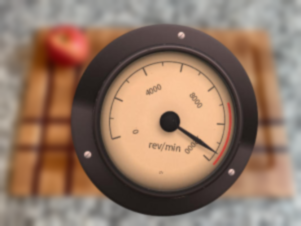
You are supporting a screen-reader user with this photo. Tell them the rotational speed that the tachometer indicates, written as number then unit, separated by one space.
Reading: 11500 rpm
